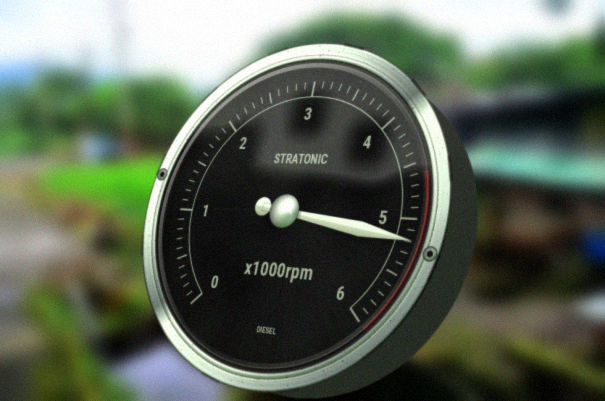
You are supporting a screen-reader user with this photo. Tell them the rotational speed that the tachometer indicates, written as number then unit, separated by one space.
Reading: 5200 rpm
